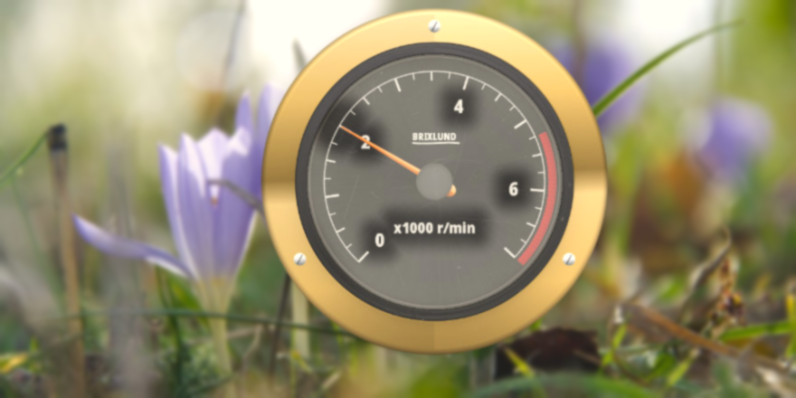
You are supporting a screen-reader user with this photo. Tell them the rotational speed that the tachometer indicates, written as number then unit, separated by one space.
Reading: 2000 rpm
